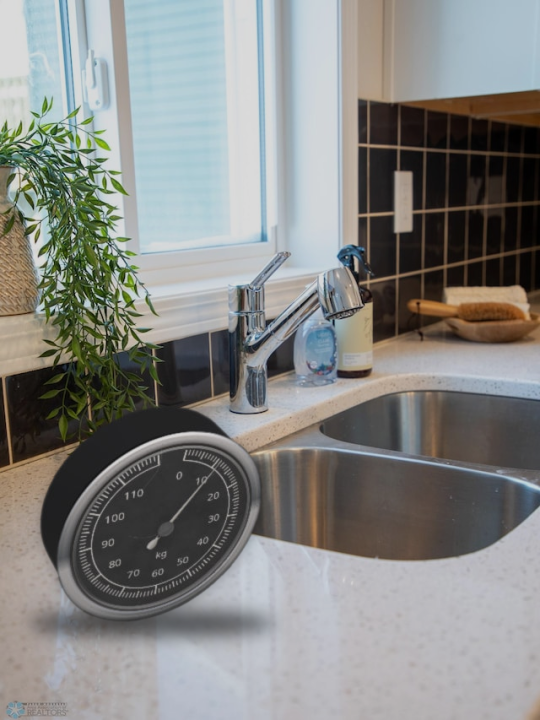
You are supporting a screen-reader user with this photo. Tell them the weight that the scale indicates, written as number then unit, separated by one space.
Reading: 10 kg
